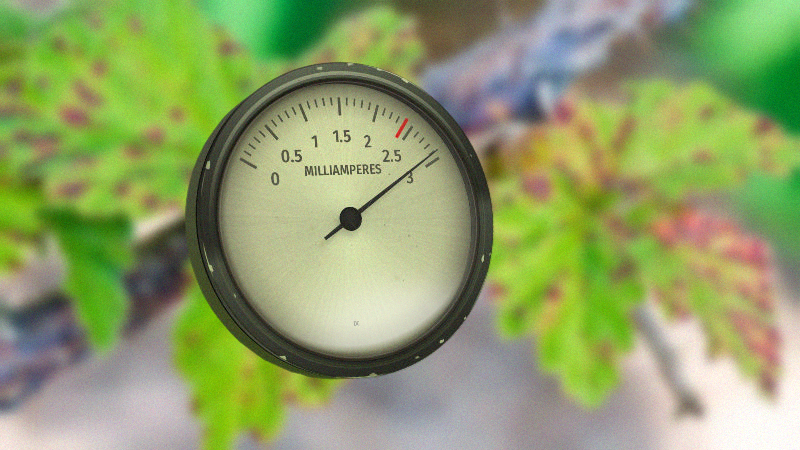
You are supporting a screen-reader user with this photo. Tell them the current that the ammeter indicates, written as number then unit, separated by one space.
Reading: 2.9 mA
